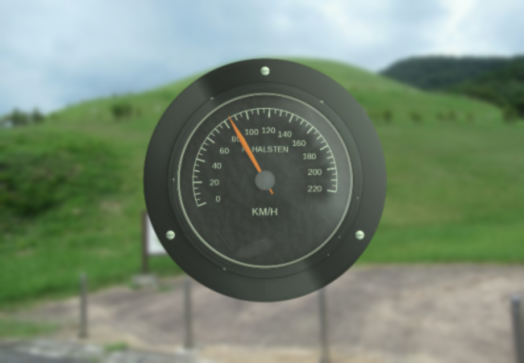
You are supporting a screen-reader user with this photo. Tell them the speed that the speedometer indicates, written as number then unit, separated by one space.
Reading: 85 km/h
